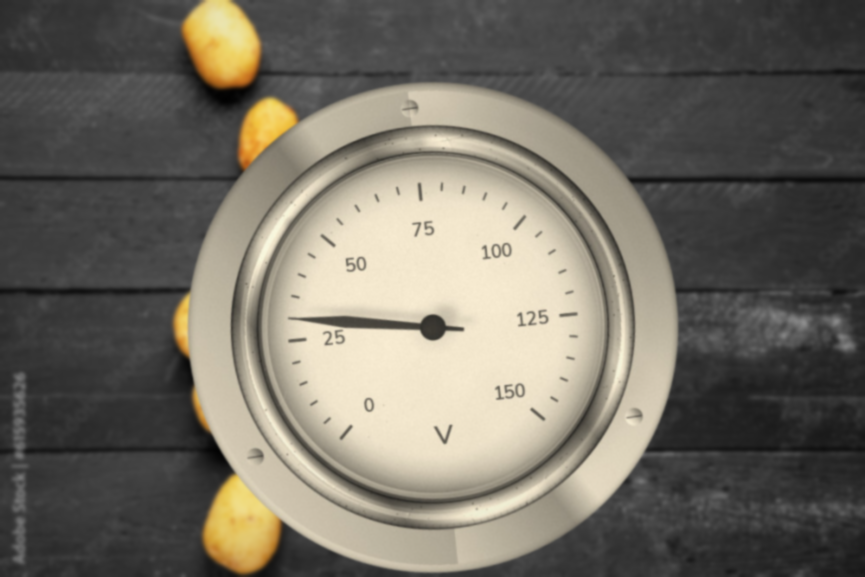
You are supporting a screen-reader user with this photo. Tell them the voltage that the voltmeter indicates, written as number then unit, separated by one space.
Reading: 30 V
